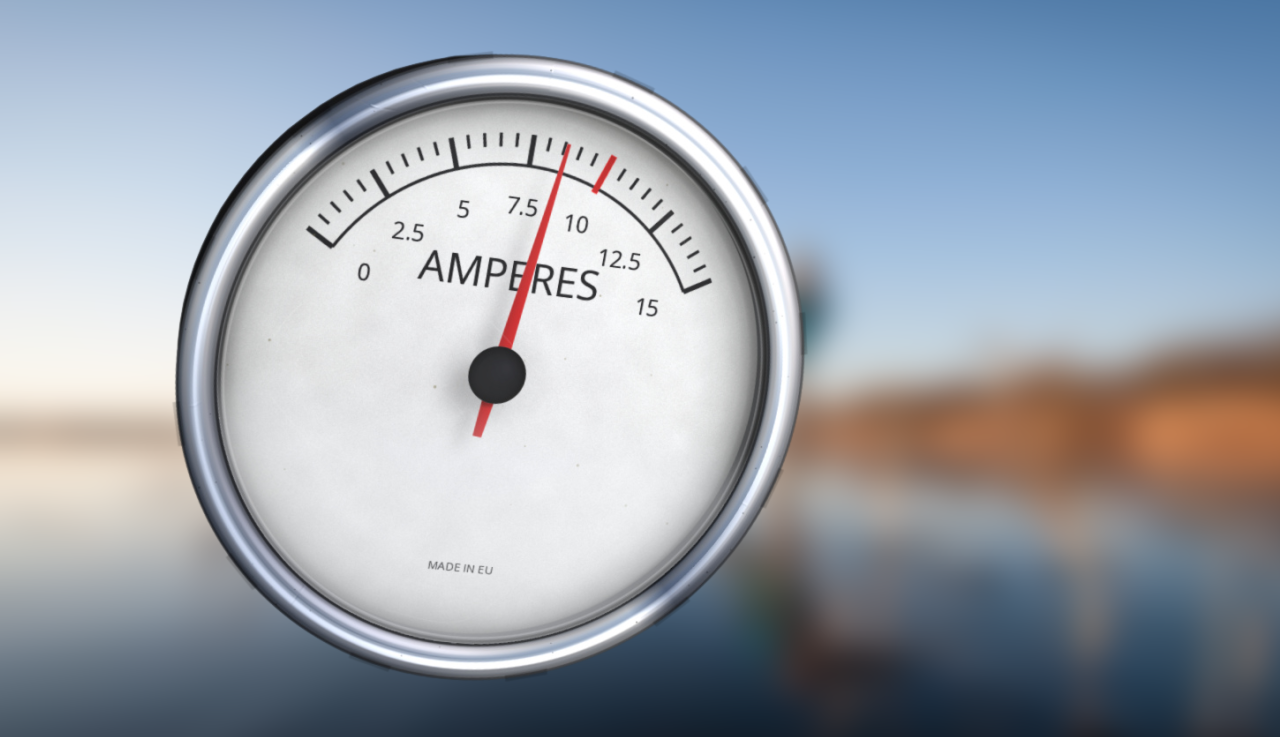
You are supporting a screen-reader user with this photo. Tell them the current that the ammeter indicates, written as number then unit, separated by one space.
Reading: 8.5 A
